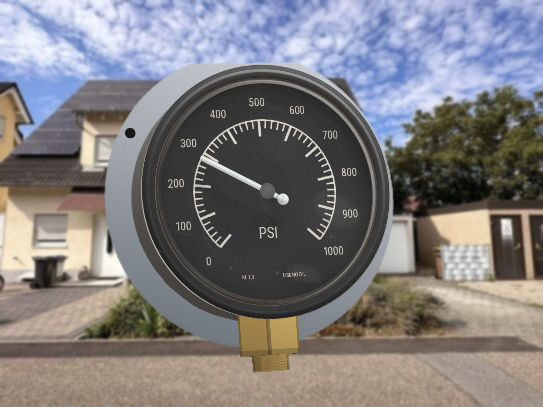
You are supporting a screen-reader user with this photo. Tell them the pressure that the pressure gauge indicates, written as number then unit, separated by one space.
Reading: 280 psi
